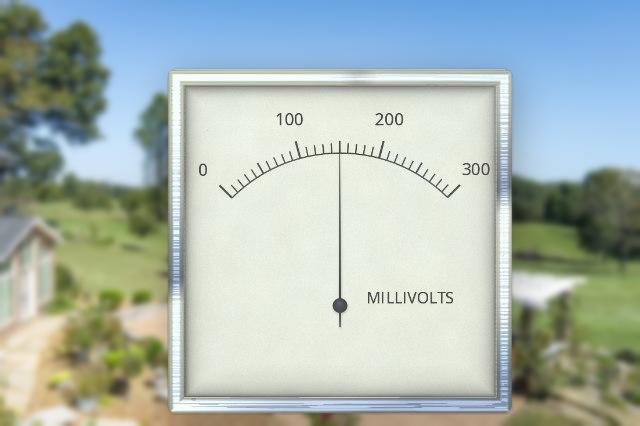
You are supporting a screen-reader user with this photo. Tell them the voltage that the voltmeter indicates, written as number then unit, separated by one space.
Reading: 150 mV
